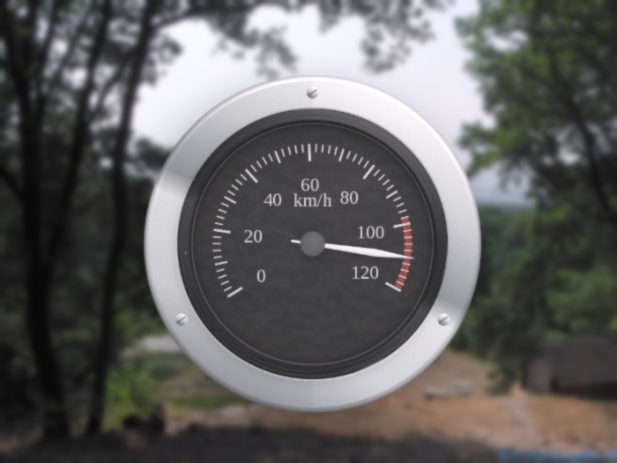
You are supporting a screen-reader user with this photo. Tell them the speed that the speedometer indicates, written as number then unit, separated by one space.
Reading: 110 km/h
